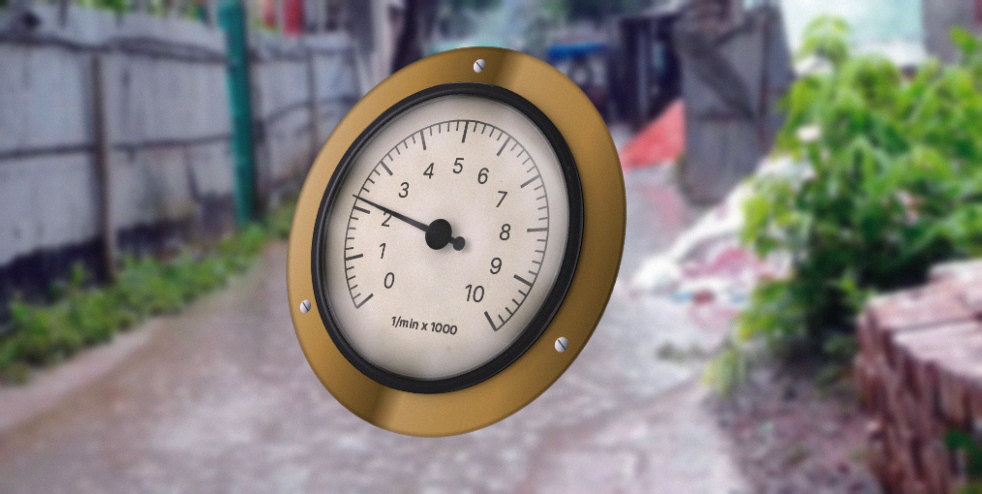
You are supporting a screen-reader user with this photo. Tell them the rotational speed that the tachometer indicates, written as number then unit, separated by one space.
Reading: 2200 rpm
